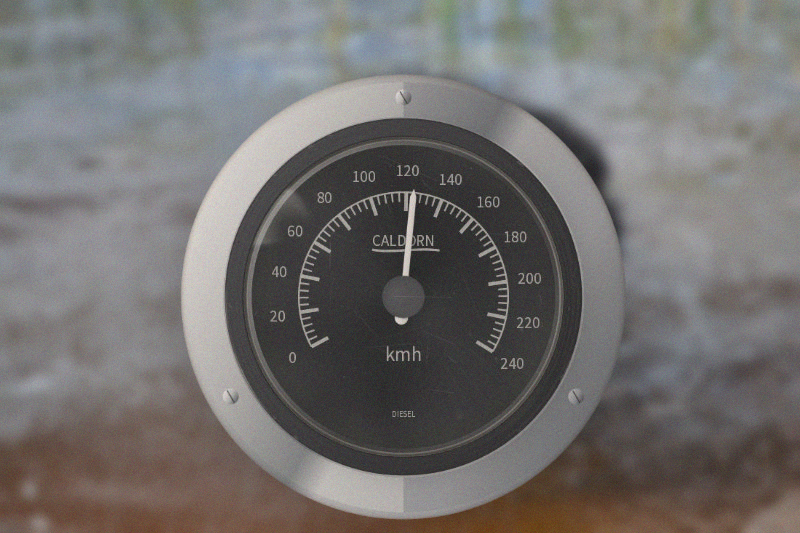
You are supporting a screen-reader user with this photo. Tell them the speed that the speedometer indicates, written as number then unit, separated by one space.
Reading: 124 km/h
